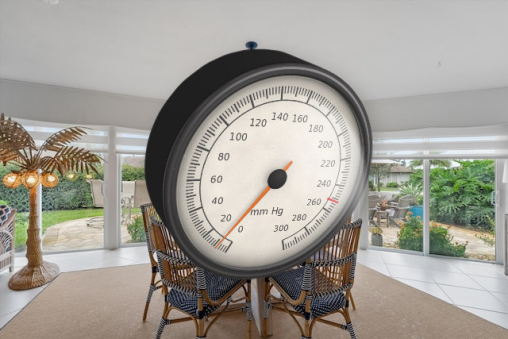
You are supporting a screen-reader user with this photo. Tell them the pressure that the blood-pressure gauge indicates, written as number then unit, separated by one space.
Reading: 10 mmHg
